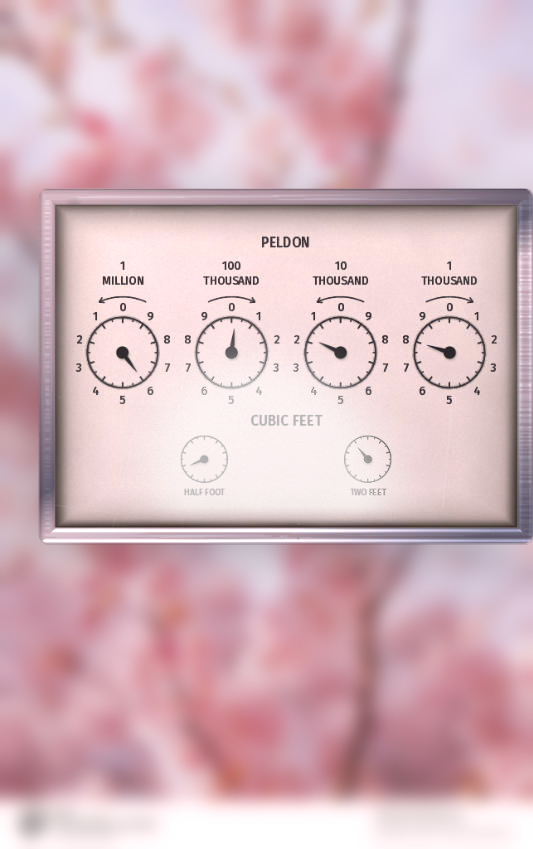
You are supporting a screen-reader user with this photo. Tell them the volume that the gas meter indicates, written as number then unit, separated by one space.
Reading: 601800 ft³
